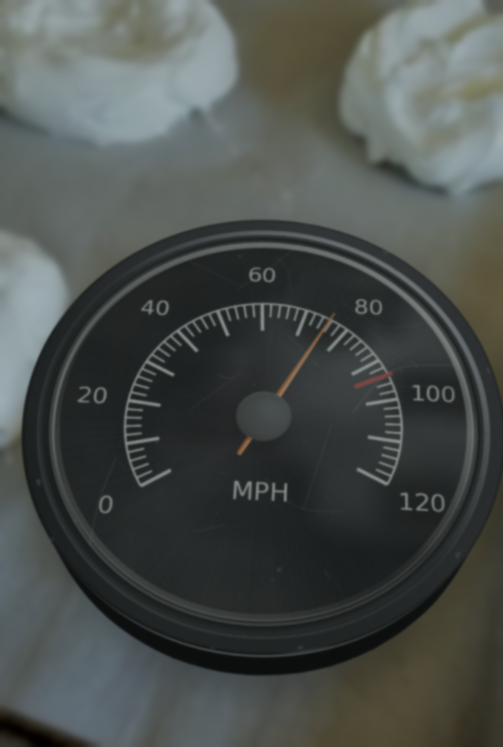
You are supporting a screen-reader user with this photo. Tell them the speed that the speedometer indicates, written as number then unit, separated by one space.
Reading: 76 mph
